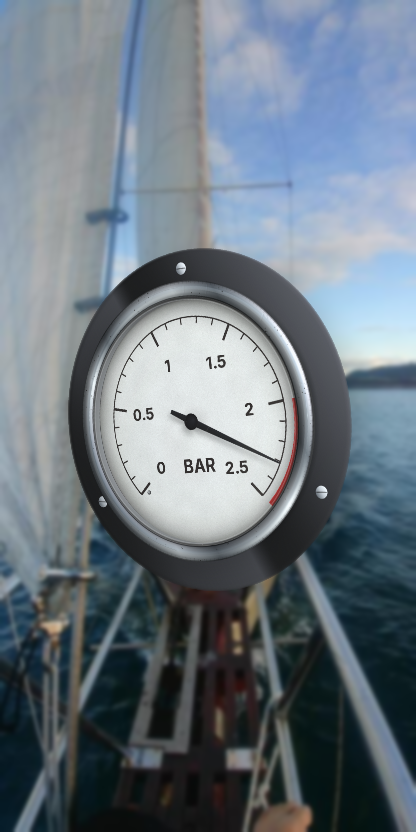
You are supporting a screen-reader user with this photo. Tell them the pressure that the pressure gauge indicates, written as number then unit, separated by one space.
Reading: 2.3 bar
